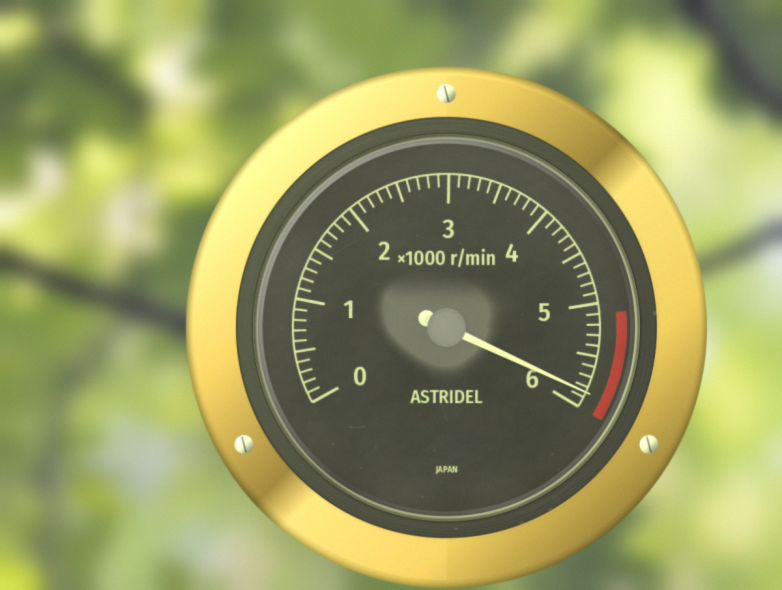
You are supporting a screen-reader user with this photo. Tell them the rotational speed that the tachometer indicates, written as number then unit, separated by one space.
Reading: 5850 rpm
